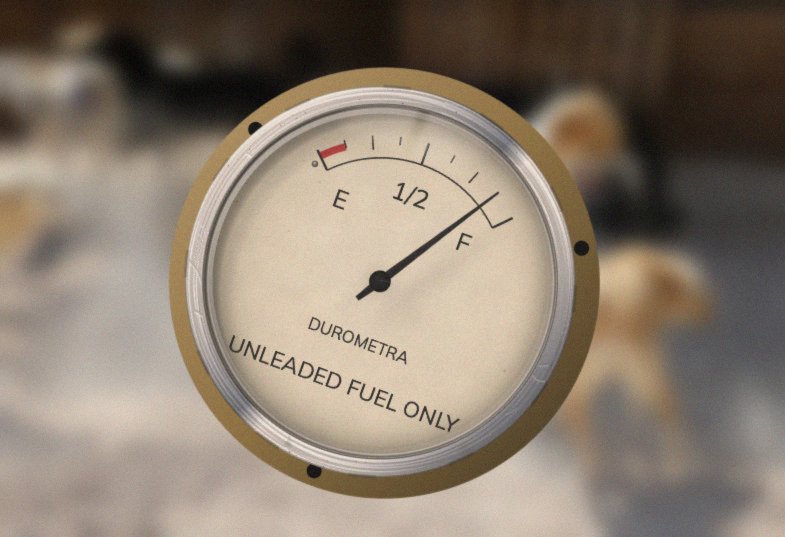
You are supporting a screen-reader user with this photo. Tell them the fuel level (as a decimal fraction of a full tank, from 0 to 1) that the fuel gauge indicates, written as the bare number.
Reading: 0.875
